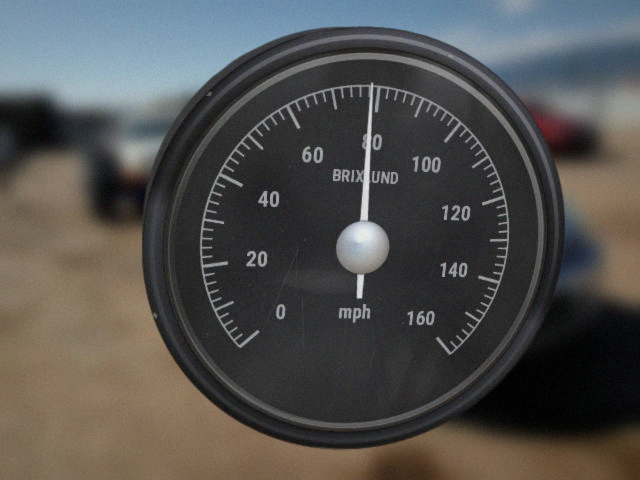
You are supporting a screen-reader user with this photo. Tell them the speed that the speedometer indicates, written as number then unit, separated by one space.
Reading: 78 mph
